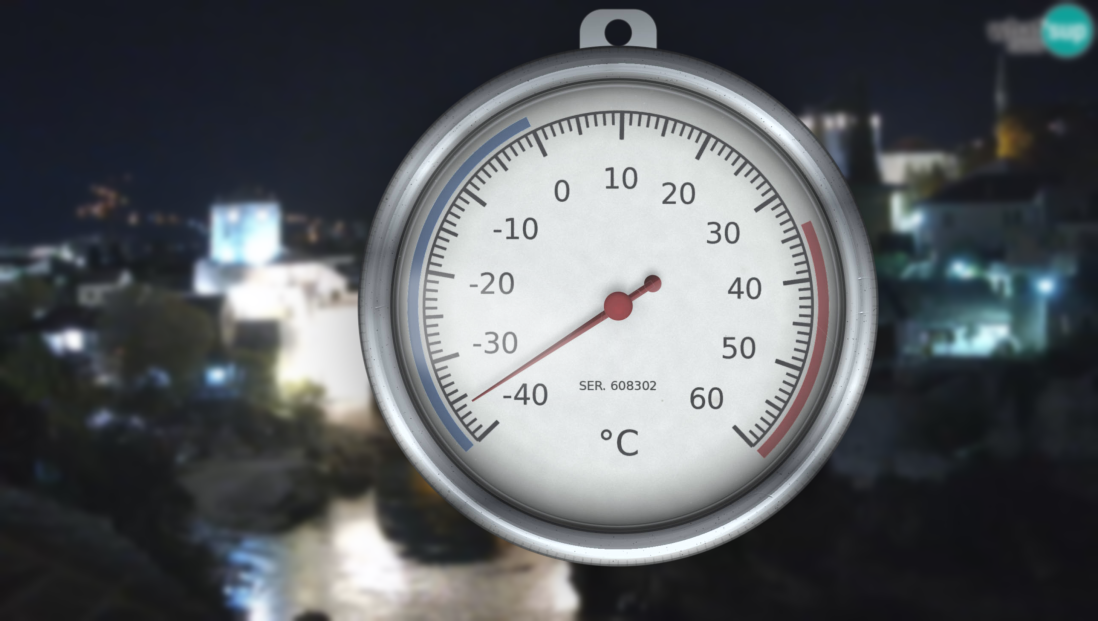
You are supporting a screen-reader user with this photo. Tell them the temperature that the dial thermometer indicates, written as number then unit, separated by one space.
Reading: -36 °C
